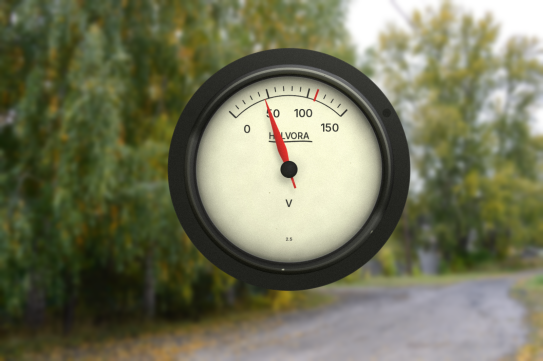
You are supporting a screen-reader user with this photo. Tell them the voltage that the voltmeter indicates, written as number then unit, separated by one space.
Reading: 45 V
